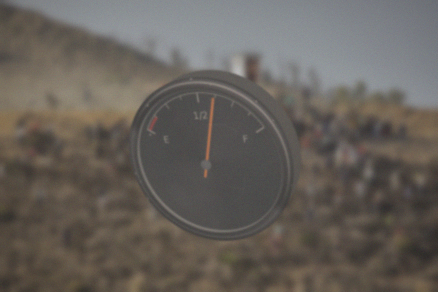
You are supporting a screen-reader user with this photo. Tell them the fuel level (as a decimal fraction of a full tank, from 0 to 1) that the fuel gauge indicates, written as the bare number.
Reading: 0.625
